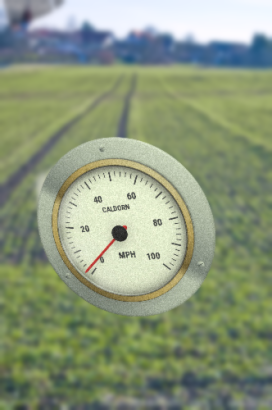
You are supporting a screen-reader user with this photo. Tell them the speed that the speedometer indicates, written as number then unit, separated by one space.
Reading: 2 mph
